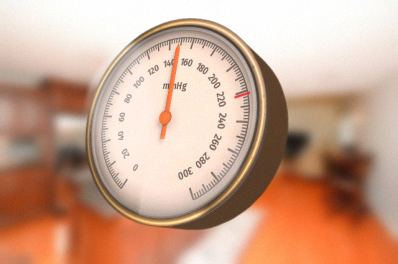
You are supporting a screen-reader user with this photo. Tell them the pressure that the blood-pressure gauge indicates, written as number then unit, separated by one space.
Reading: 150 mmHg
